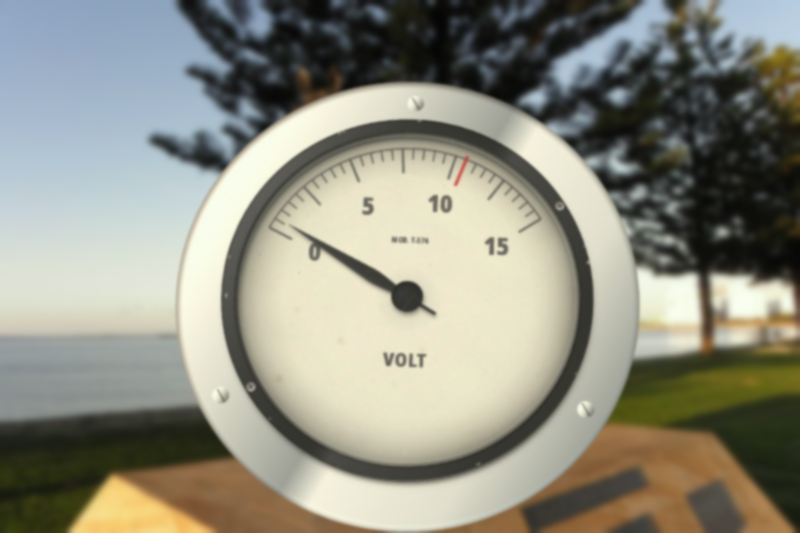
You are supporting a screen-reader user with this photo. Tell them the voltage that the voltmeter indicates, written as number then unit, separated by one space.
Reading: 0.5 V
